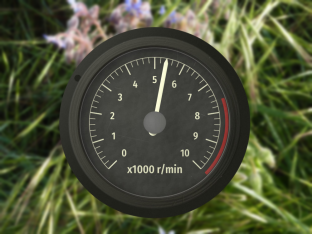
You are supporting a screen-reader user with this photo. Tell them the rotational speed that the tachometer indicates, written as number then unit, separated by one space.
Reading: 5400 rpm
